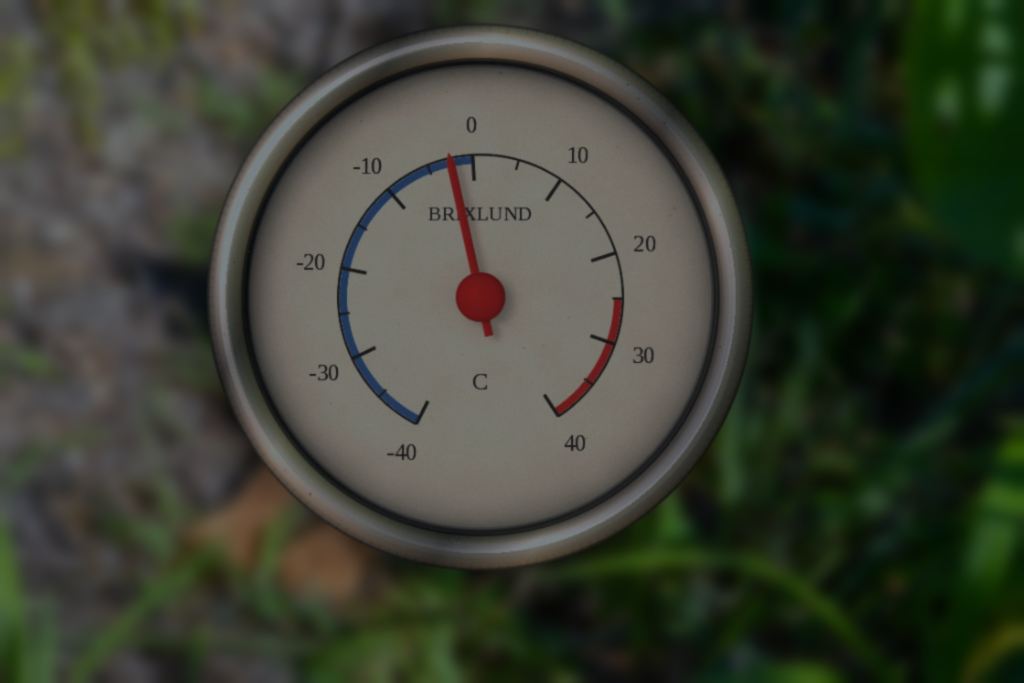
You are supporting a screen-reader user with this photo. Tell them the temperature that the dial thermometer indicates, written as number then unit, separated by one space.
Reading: -2.5 °C
